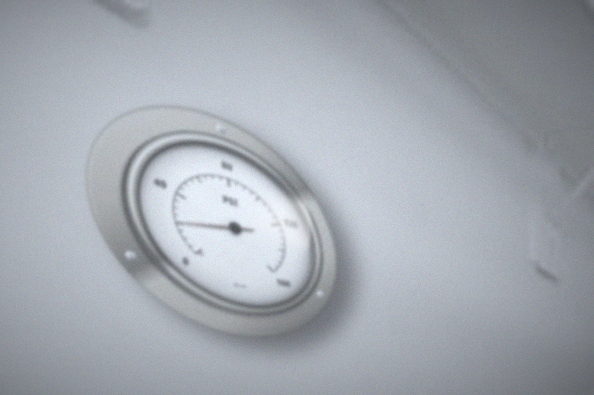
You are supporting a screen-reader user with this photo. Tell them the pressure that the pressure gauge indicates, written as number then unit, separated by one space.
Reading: 20 psi
